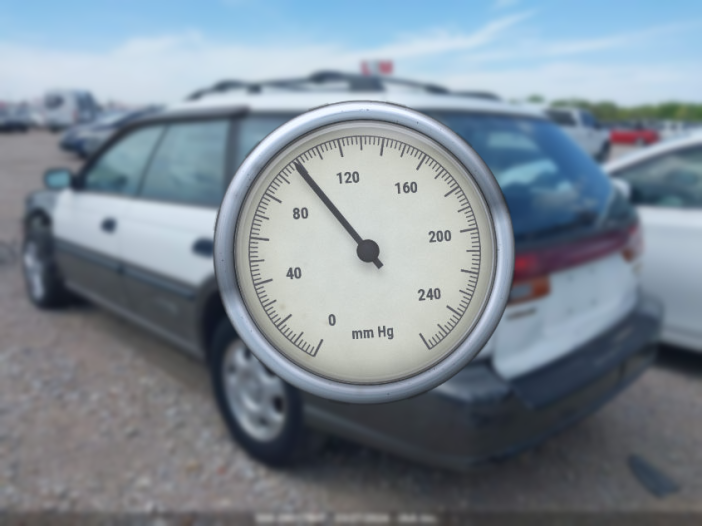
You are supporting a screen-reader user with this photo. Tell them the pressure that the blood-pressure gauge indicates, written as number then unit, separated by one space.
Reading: 98 mmHg
